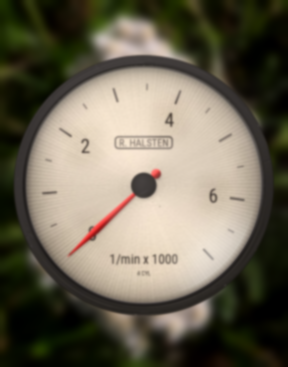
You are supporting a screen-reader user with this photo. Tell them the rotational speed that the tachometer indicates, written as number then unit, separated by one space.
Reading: 0 rpm
